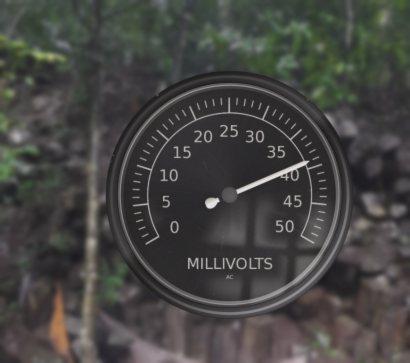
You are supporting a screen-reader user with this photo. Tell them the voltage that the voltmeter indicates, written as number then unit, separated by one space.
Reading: 39 mV
